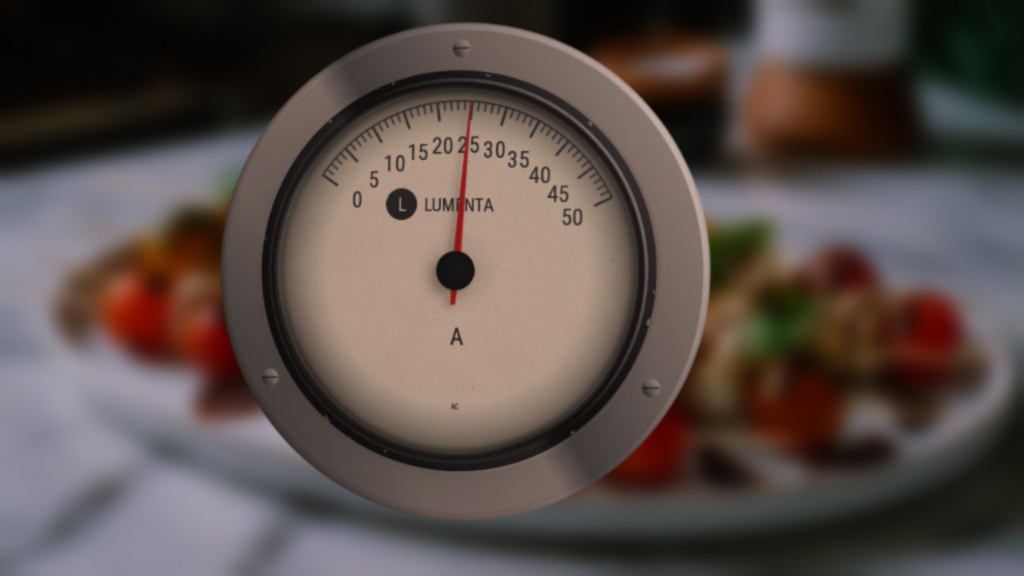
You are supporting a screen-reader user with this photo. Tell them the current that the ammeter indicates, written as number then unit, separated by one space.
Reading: 25 A
